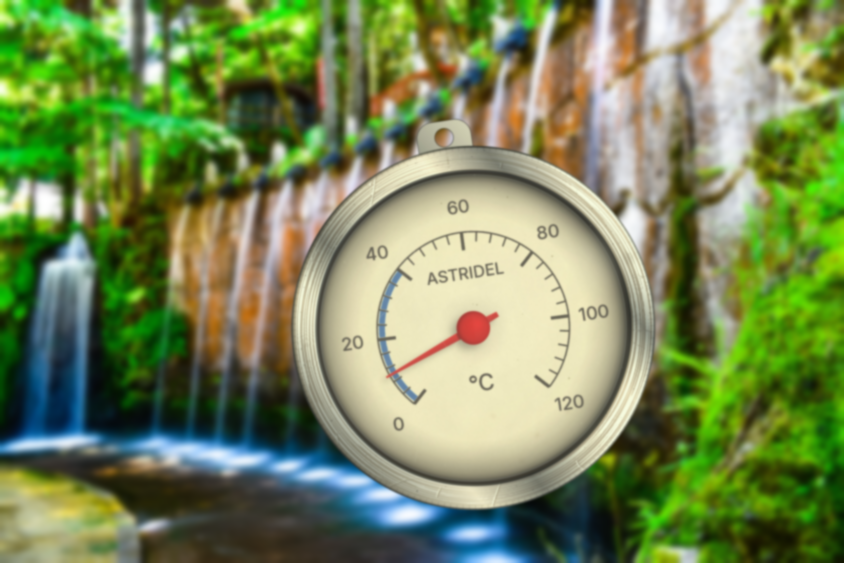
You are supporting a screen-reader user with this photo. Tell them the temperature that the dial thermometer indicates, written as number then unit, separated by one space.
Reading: 10 °C
